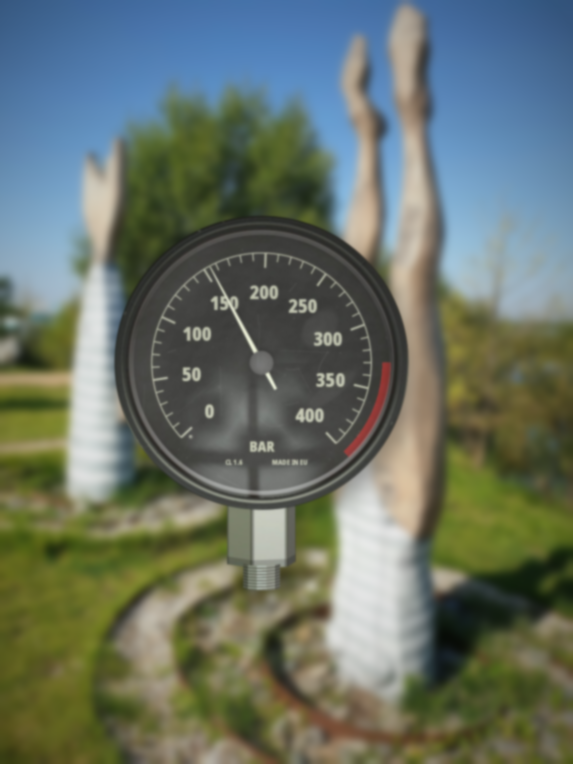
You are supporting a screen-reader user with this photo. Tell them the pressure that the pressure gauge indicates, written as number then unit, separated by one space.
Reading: 155 bar
